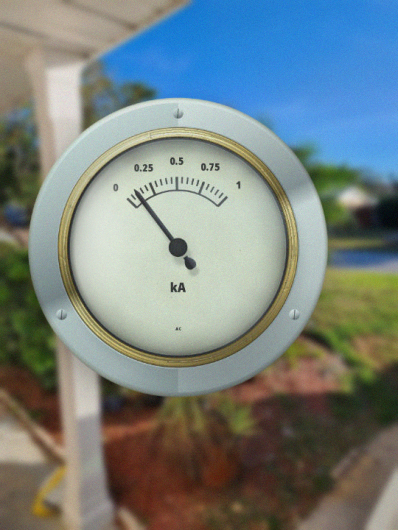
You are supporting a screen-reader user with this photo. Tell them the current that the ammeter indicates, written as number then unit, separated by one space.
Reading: 0.1 kA
